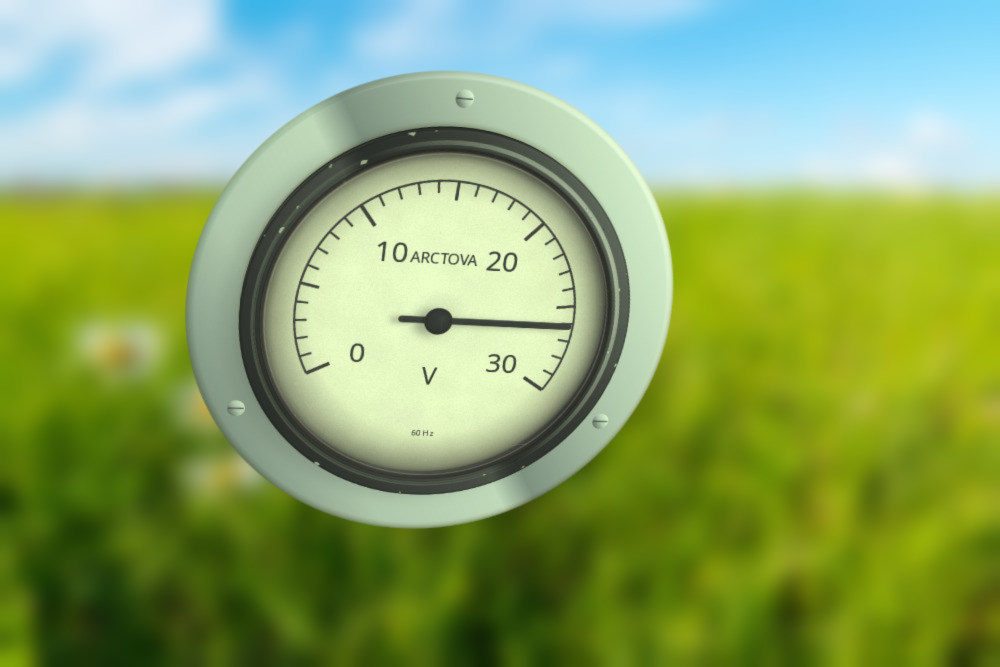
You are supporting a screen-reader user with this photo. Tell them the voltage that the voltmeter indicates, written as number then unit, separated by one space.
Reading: 26 V
